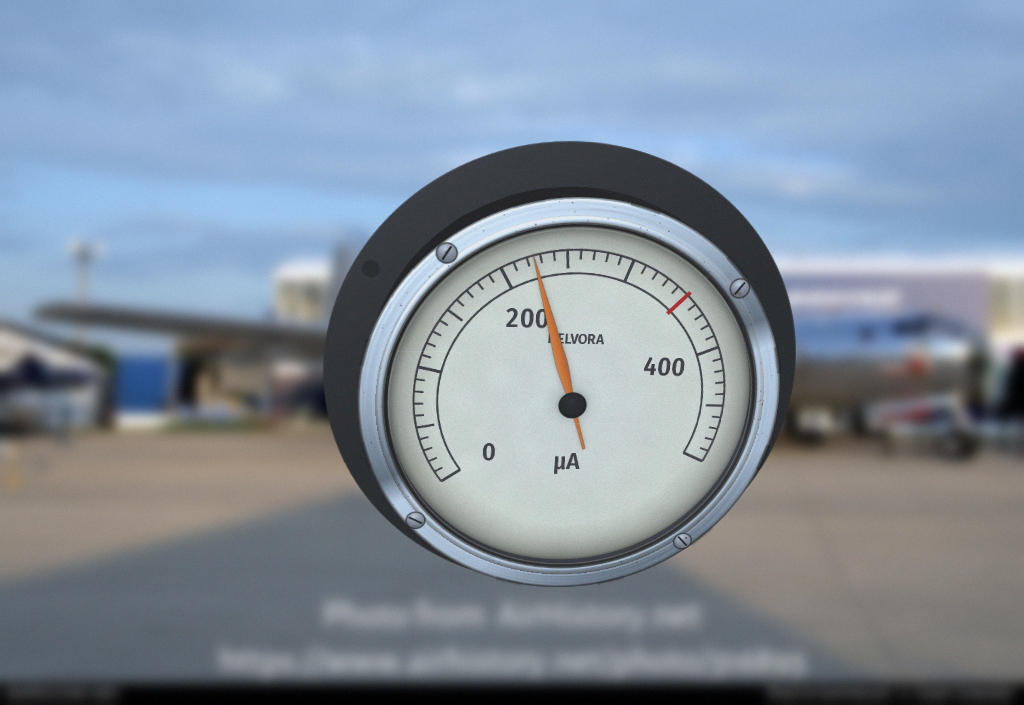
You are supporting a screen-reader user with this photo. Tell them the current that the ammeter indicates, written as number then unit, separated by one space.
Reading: 225 µA
